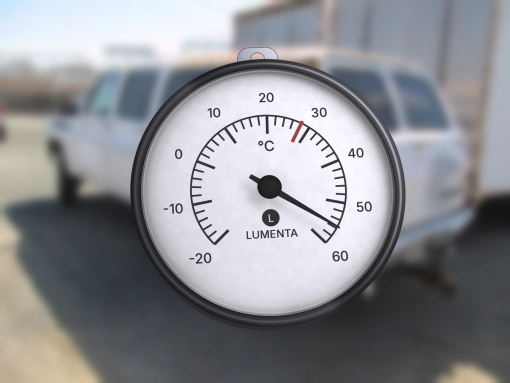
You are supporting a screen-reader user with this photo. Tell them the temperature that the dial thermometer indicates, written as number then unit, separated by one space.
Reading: 56 °C
